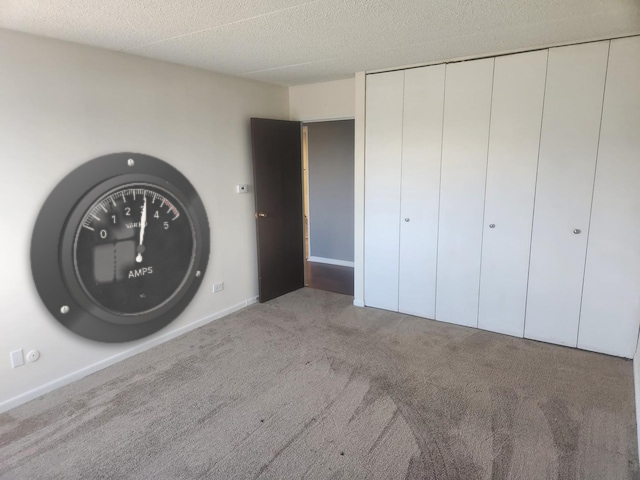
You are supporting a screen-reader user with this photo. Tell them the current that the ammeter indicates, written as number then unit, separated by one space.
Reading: 3 A
